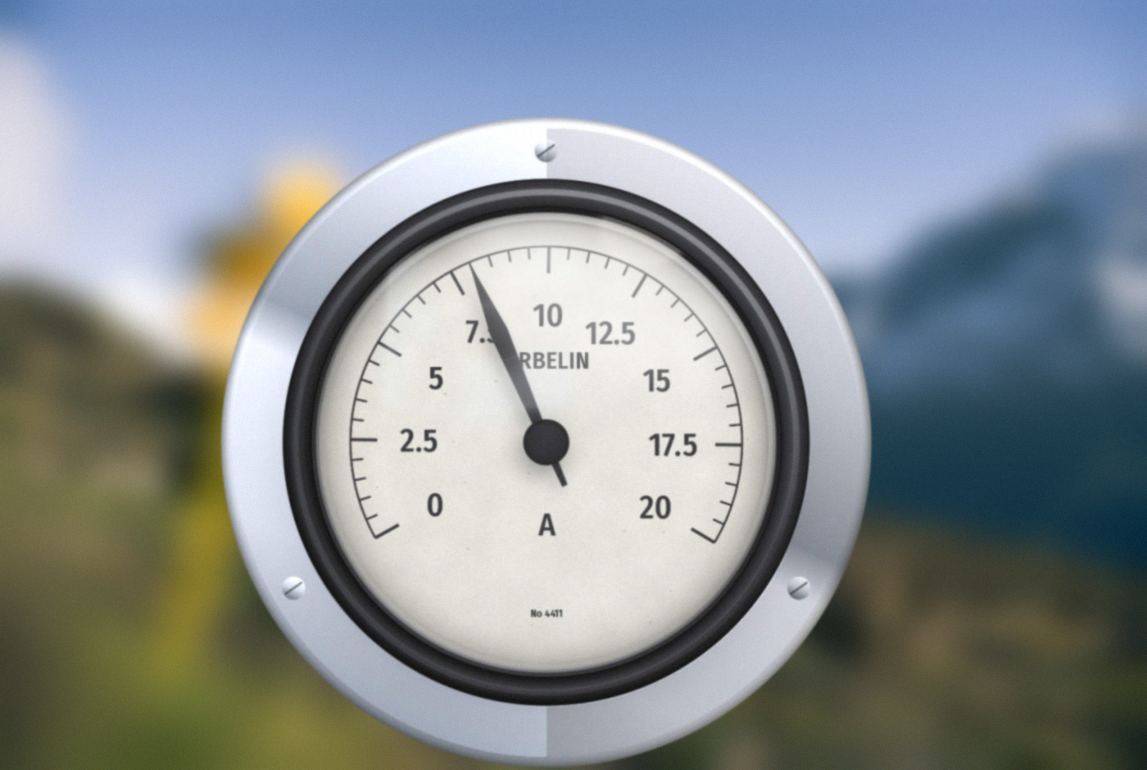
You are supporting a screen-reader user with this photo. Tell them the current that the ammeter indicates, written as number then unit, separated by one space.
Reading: 8 A
